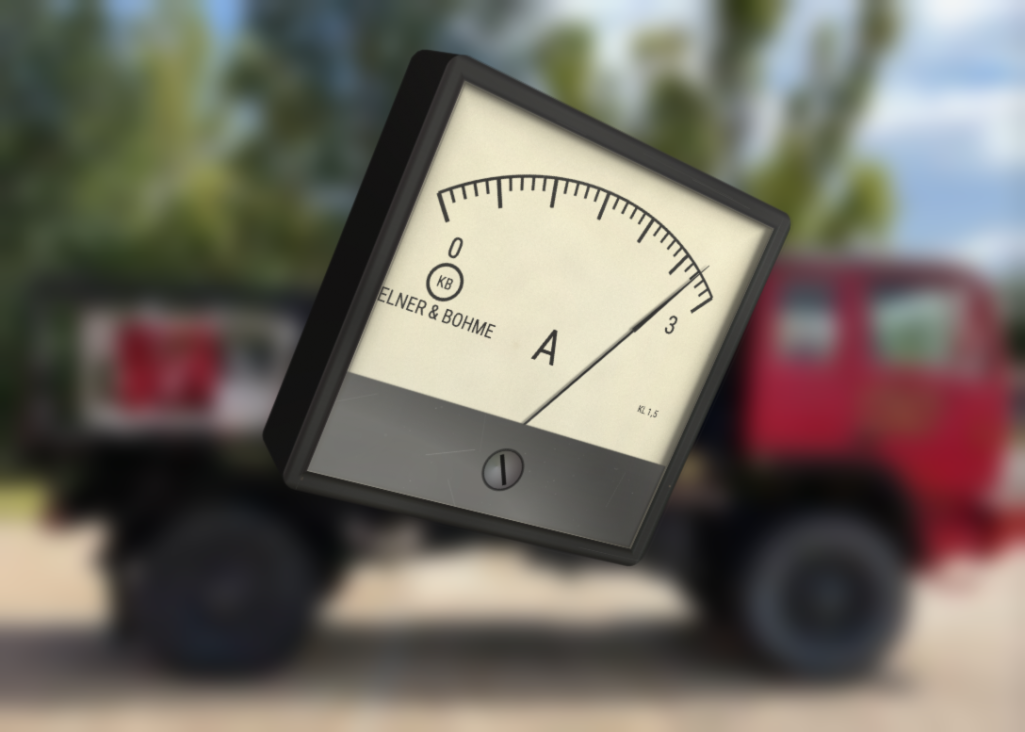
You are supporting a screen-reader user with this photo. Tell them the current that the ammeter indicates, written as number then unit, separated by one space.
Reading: 2.7 A
